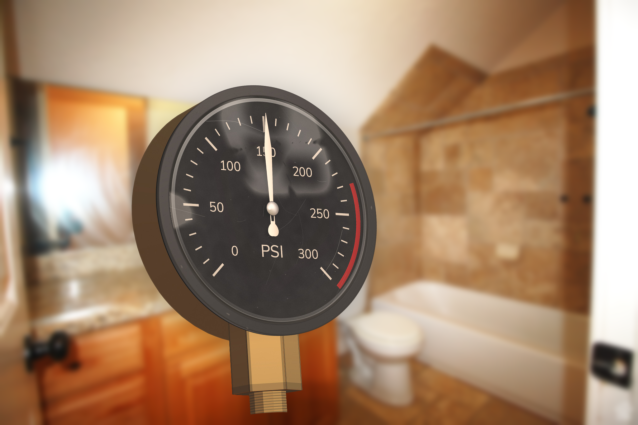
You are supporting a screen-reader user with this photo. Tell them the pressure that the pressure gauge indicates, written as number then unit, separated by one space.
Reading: 150 psi
